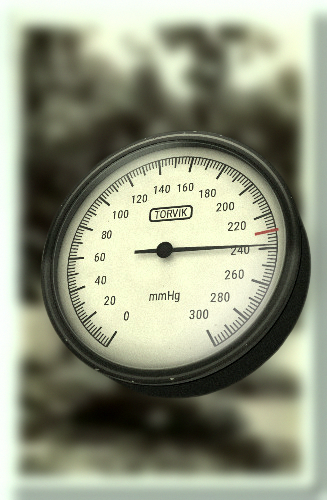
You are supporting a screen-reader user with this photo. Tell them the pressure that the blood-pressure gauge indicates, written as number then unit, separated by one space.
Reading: 240 mmHg
